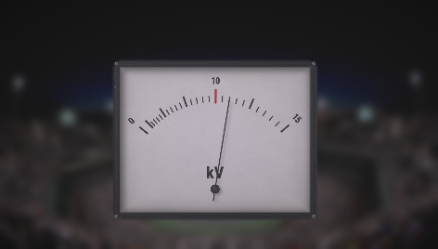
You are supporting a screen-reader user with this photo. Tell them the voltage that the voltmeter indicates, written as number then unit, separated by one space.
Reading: 11 kV
